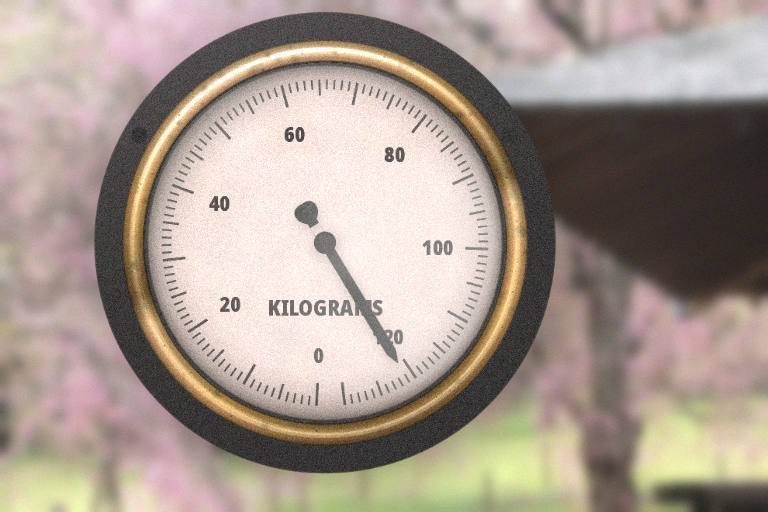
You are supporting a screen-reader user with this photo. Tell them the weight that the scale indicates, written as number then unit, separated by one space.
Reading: 121 kg
